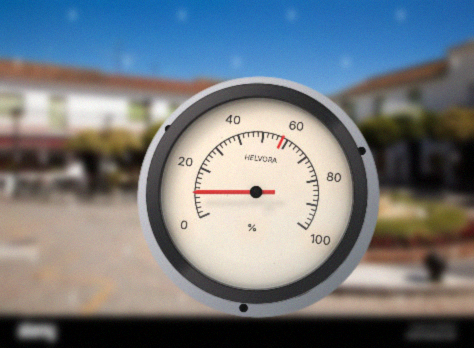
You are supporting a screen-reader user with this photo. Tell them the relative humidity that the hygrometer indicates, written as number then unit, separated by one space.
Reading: 10 %
